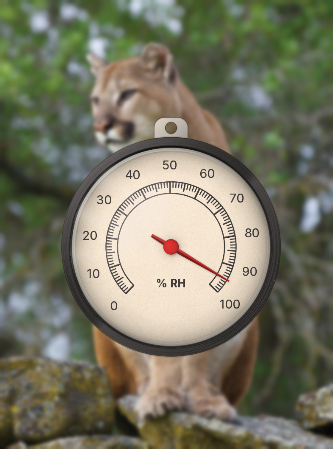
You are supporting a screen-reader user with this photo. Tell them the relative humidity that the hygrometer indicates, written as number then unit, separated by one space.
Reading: 95 %
